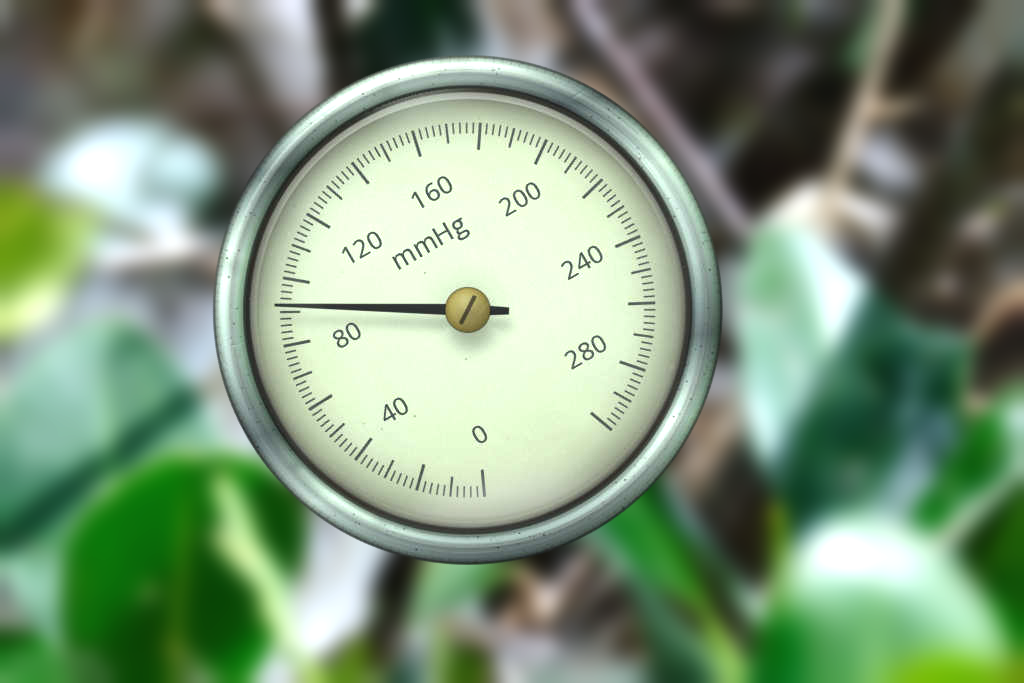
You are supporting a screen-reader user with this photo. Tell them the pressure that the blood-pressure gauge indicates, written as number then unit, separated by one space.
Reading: 92 mmHg
